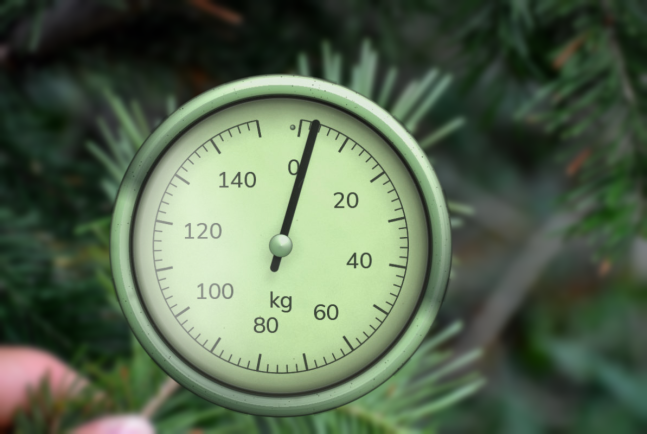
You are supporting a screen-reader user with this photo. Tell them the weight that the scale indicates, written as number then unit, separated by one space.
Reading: 3 kg
